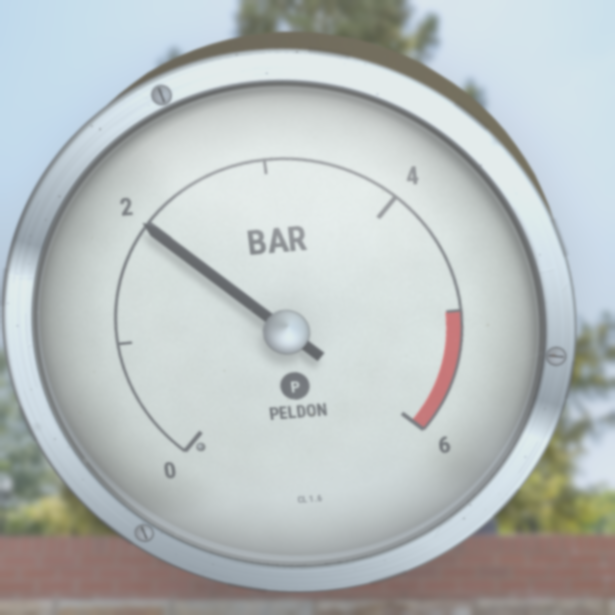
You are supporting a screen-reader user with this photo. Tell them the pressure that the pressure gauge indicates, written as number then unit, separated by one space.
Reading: 2 bar
